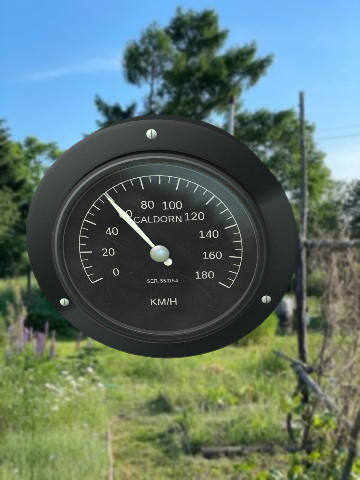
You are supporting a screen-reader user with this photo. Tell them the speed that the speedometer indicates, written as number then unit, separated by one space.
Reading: 60 km/h
